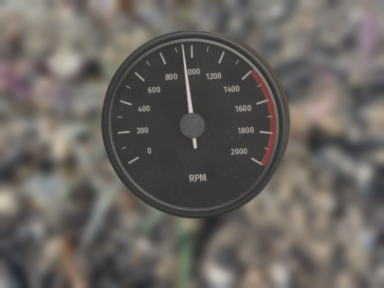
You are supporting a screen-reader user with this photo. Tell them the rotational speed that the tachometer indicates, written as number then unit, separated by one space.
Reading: 950 rpm
